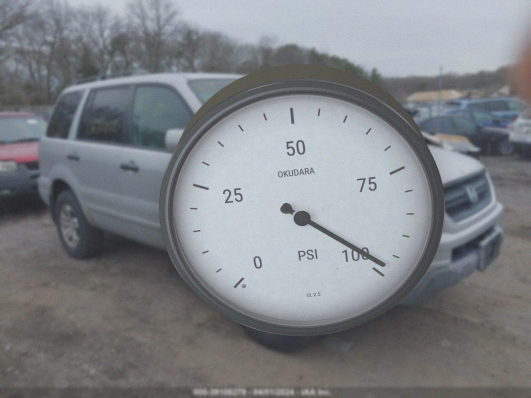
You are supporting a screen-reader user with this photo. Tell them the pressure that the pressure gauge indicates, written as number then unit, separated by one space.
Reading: 97.5 psi
